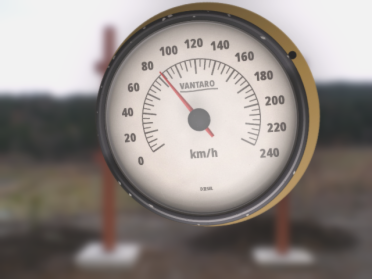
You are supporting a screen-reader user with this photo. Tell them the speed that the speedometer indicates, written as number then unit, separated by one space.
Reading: 85 km/h
